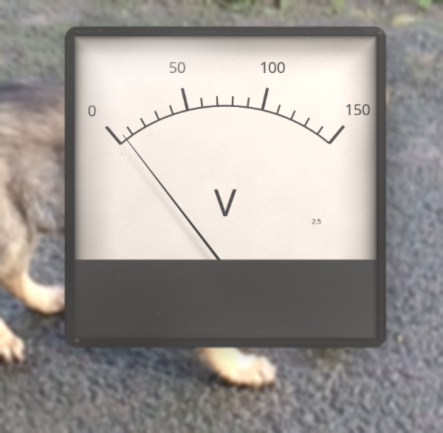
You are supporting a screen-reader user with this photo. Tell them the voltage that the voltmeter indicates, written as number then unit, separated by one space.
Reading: 5 V
